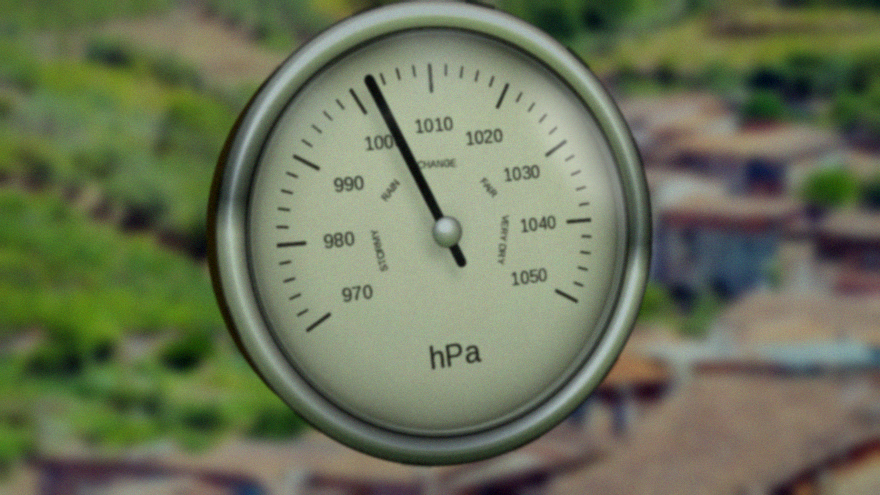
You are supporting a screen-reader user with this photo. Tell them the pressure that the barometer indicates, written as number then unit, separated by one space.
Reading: 1002 hPa
